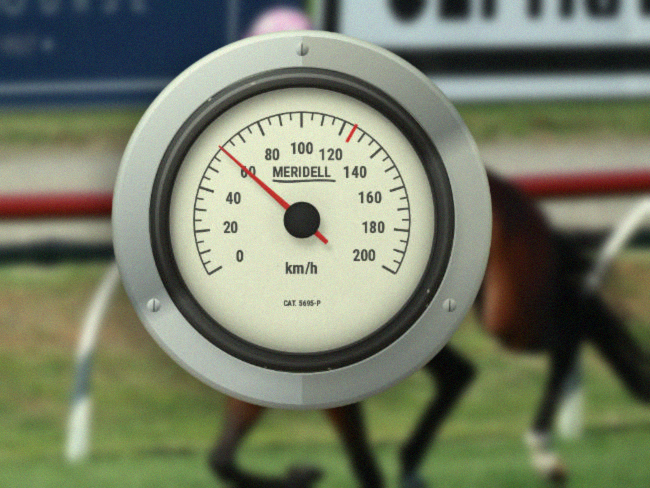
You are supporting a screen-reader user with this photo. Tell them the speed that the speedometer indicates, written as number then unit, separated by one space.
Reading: 60 km/h
